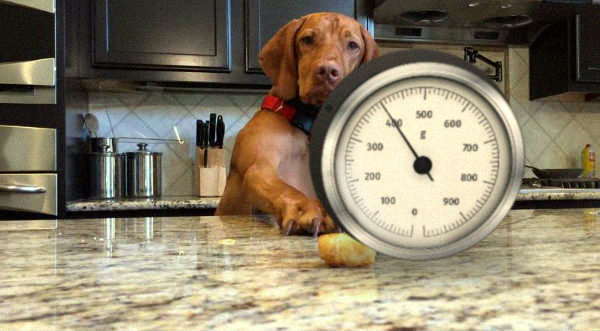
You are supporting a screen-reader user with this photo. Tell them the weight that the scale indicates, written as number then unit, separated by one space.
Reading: 400 g
